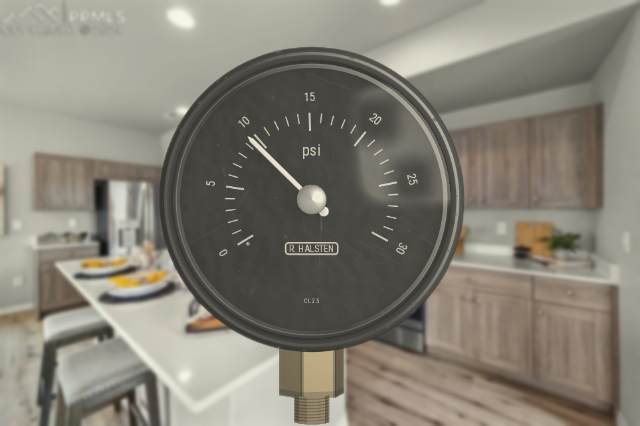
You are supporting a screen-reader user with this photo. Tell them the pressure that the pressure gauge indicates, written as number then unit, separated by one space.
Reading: 9.5 psi
